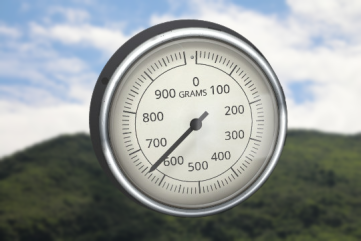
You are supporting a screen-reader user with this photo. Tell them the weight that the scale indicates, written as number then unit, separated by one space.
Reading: 640 g
